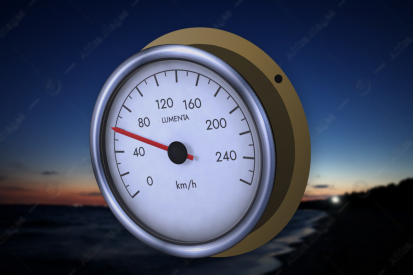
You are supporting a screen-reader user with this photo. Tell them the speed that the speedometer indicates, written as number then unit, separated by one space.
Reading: 60 km/h
